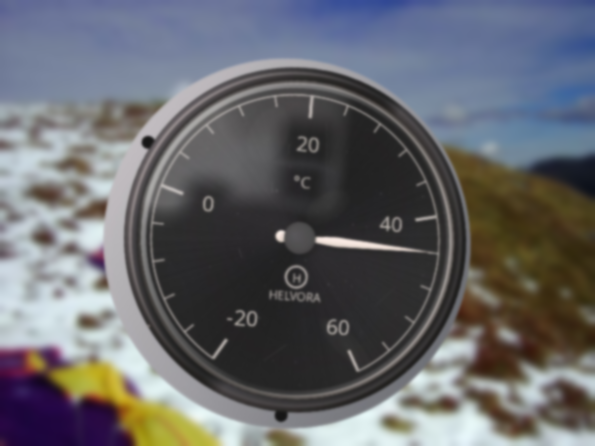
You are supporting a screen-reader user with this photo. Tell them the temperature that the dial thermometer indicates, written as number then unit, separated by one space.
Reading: 44 °C
